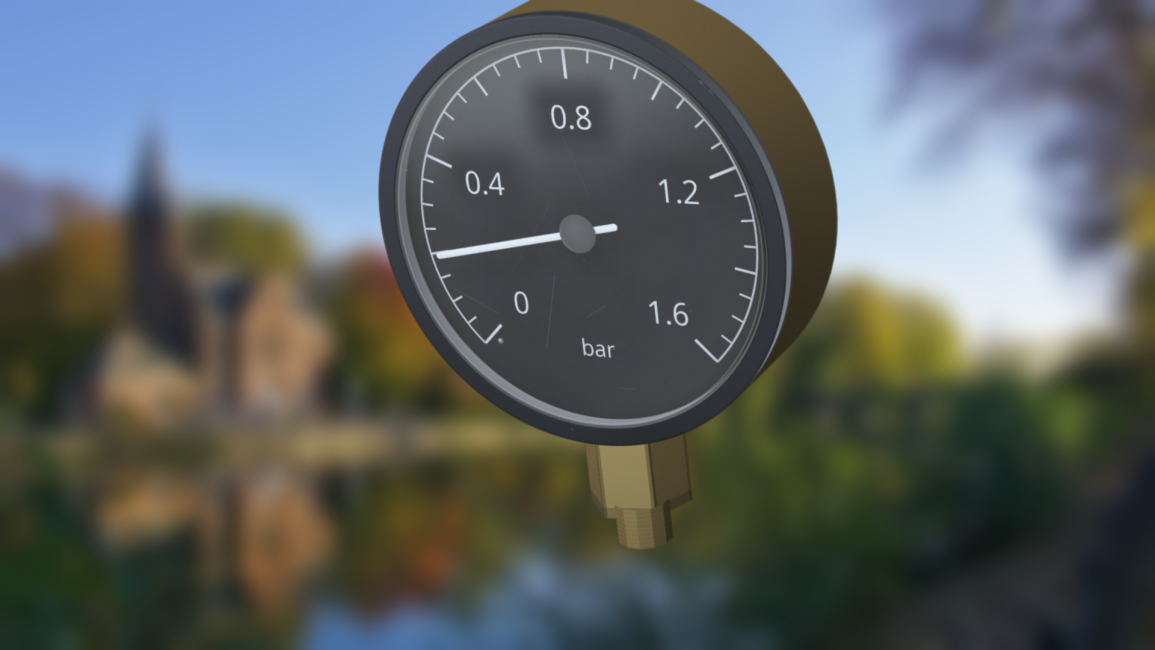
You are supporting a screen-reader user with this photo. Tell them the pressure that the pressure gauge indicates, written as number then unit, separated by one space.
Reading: 0.2 bar
